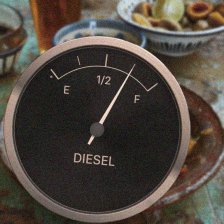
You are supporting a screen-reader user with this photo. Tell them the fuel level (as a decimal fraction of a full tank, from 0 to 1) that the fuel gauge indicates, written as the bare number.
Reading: 0.75
